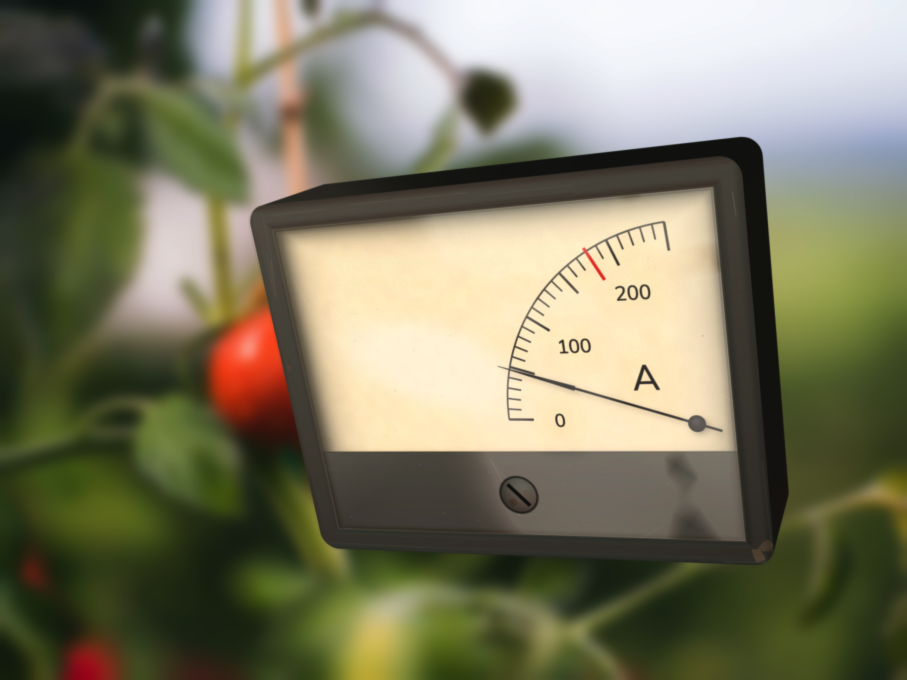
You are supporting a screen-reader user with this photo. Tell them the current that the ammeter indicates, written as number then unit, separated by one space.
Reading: 50 A
